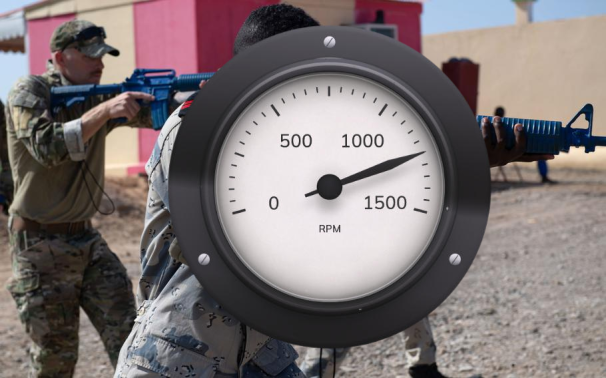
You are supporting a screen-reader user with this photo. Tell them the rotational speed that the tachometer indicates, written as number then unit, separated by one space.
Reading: 1250 rpm
